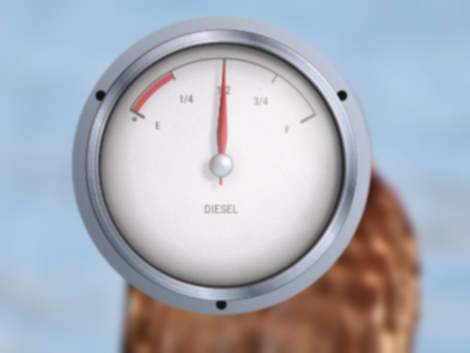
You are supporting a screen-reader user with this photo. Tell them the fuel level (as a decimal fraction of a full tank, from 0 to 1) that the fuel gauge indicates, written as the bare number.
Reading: 0.5
